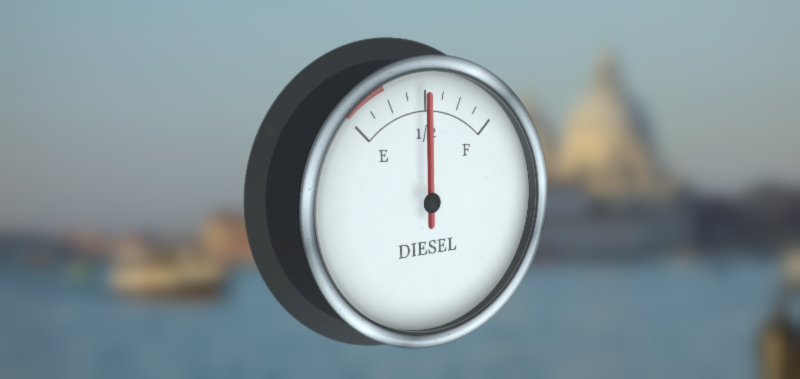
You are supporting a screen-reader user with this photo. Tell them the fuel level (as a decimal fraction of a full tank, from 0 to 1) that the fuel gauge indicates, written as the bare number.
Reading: 0.5
